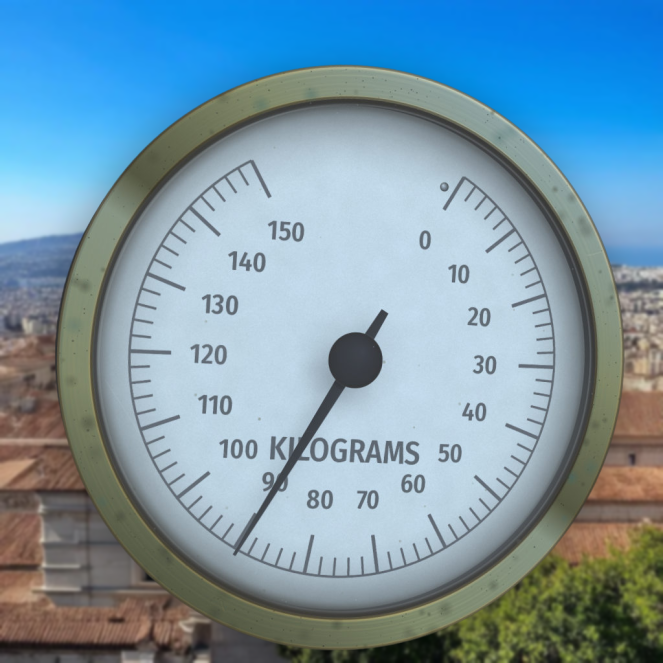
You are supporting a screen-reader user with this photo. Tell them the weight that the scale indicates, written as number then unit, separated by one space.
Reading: 90 kg
